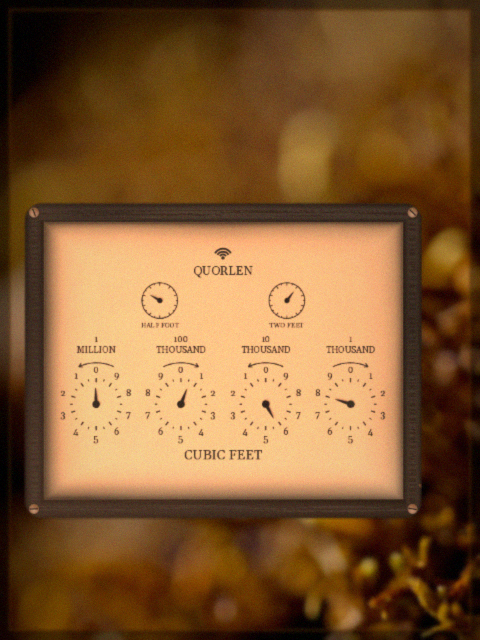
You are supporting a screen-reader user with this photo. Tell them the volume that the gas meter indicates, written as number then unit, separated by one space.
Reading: 5800 ft³
